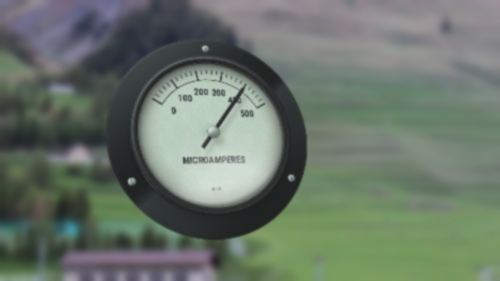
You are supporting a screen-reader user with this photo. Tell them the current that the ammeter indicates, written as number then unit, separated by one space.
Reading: 400 µA
